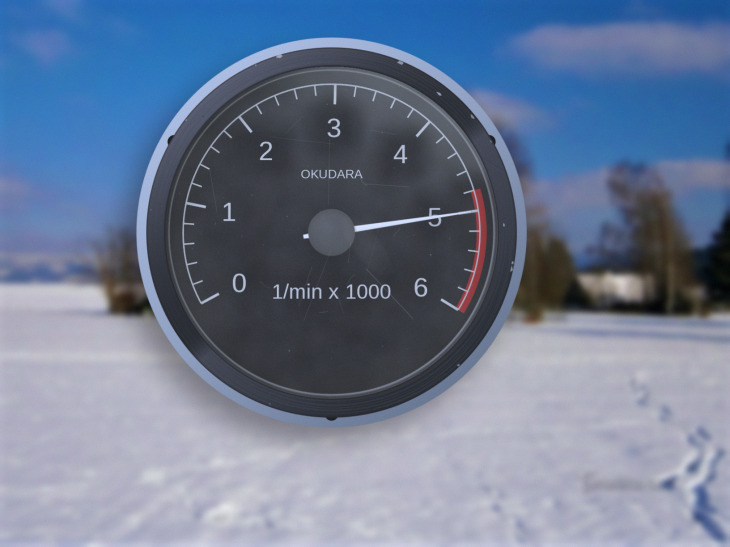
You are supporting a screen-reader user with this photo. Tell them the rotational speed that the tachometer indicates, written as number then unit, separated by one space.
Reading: 5000 rpm
